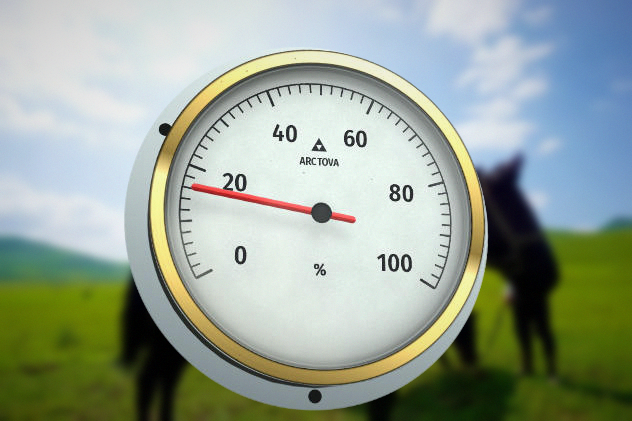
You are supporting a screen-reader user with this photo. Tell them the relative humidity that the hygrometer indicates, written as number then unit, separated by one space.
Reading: 16 %
